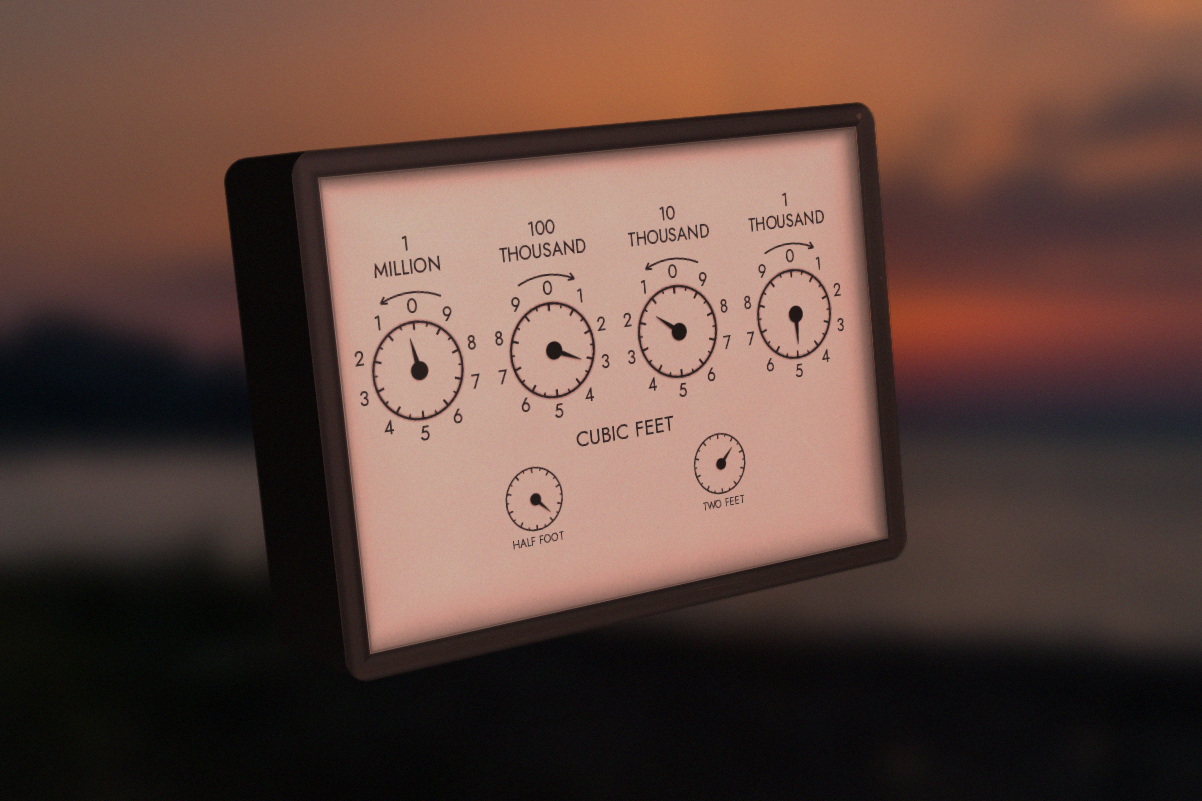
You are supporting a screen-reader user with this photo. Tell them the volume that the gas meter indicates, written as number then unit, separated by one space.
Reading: 31500 ft³
